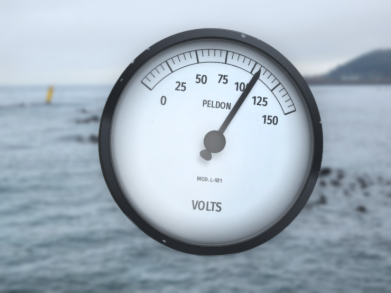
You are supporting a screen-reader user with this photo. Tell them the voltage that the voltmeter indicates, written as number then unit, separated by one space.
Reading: 105 V
